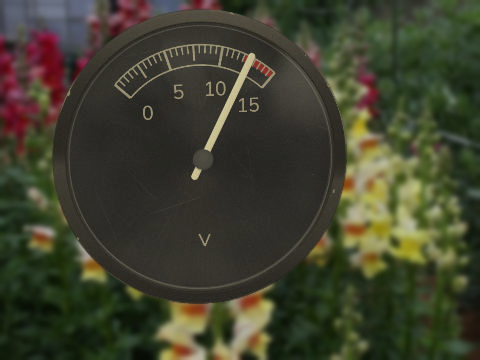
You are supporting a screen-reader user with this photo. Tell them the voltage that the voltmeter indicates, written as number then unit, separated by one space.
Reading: 12.5 V
